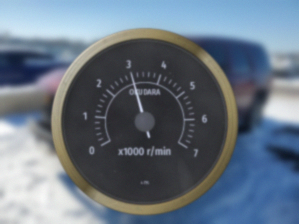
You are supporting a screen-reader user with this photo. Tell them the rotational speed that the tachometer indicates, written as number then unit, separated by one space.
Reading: 3000 rpm
